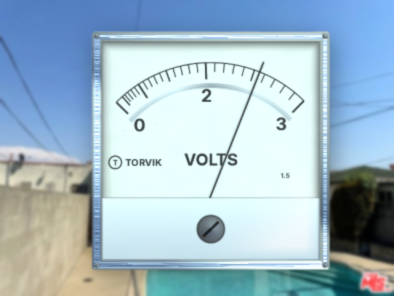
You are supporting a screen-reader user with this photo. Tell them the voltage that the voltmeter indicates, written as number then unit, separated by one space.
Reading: 2.55 V
